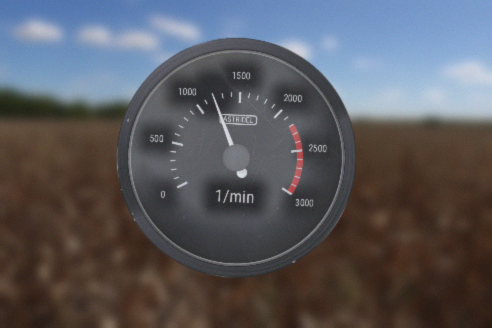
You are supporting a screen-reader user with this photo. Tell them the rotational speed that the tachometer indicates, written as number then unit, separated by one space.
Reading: 1200 rpm
